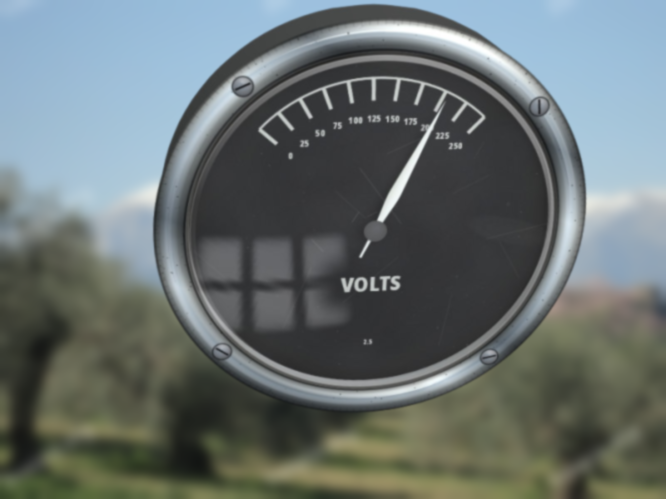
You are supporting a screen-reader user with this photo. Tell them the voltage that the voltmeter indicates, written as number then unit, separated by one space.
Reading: 200 V
